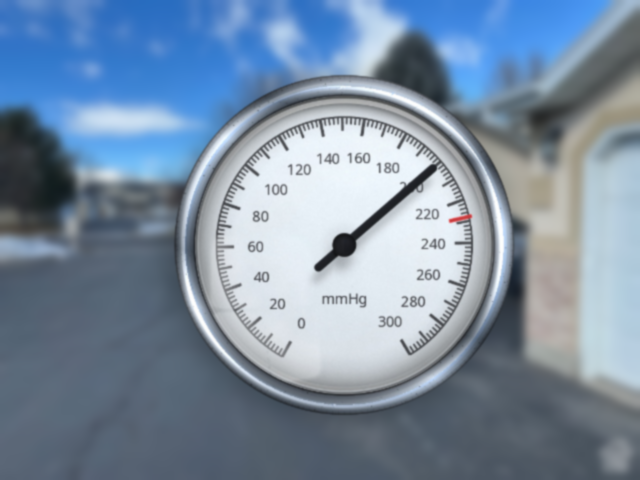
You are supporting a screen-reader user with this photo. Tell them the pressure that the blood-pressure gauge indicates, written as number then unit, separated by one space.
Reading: 200 mmHg
